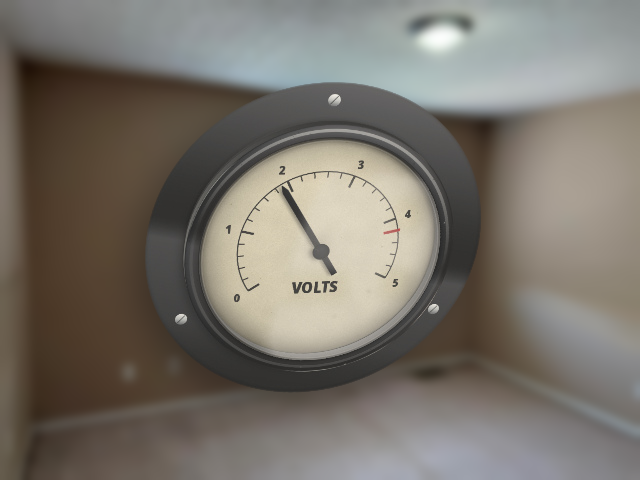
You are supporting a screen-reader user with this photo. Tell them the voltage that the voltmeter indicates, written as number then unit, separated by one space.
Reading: 1.9 V
